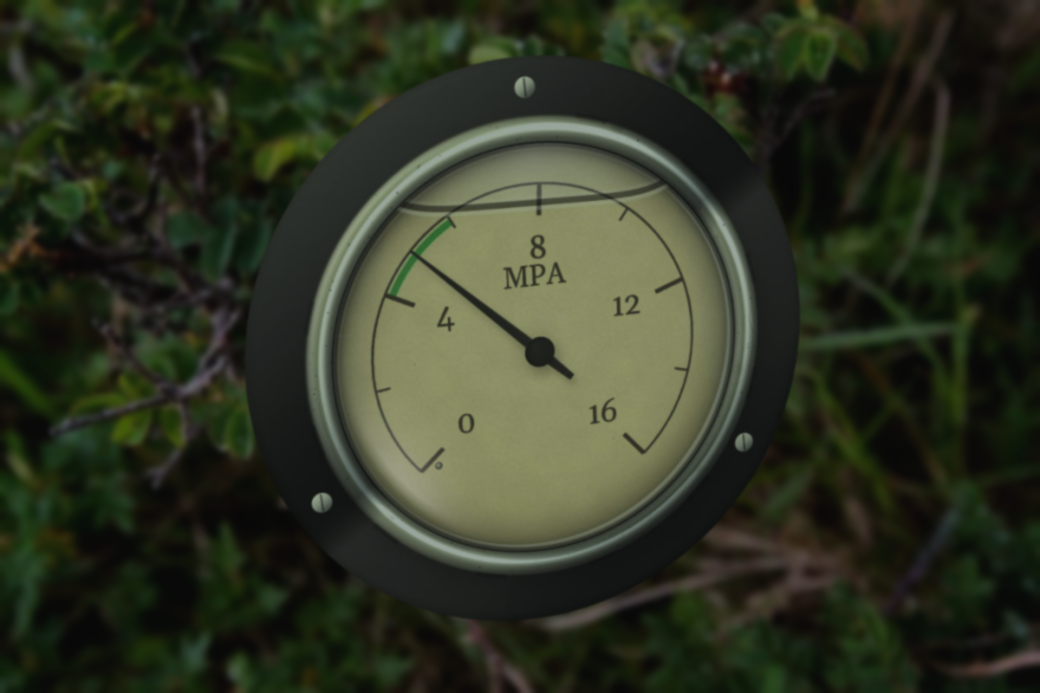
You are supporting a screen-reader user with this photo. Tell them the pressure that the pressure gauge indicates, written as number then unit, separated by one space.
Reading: 5 MPa
